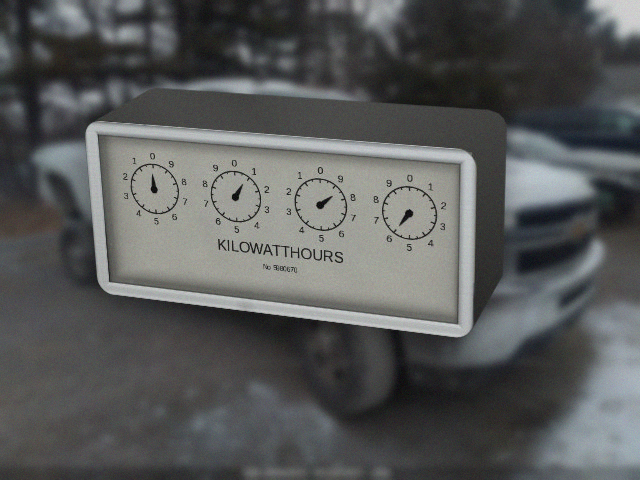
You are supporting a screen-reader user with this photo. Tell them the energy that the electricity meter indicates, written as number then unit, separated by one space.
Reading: 86 kWh
